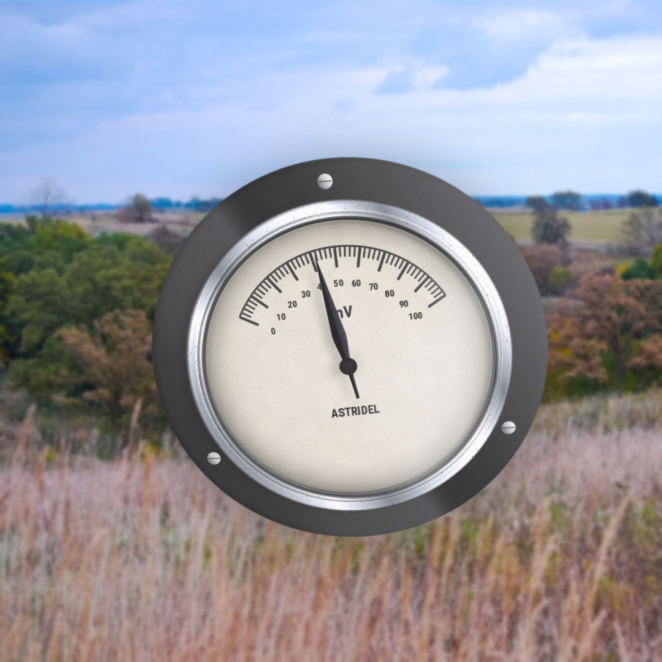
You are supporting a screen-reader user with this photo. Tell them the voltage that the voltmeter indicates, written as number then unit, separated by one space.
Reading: 42 mV
